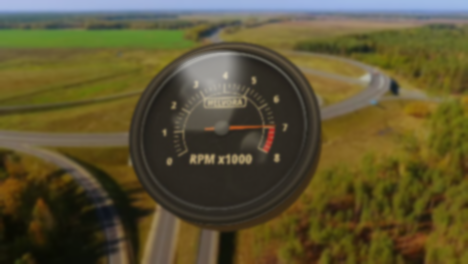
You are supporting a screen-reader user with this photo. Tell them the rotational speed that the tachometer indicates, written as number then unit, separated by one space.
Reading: 7000 rpm
